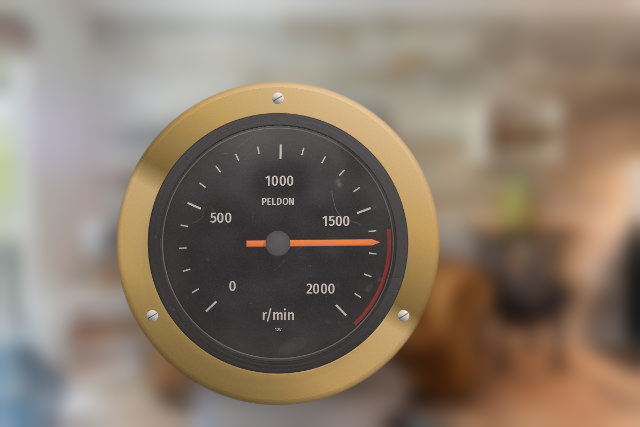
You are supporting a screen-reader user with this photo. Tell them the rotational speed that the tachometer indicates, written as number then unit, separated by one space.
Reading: 1650 rpm
